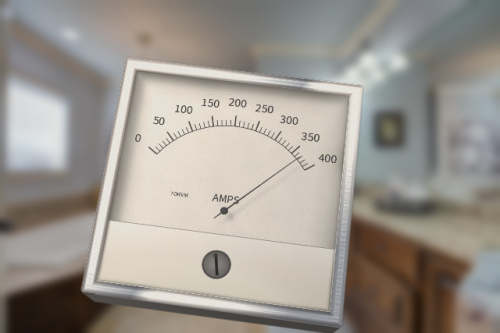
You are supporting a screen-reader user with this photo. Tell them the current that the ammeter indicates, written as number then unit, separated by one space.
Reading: 370 A
